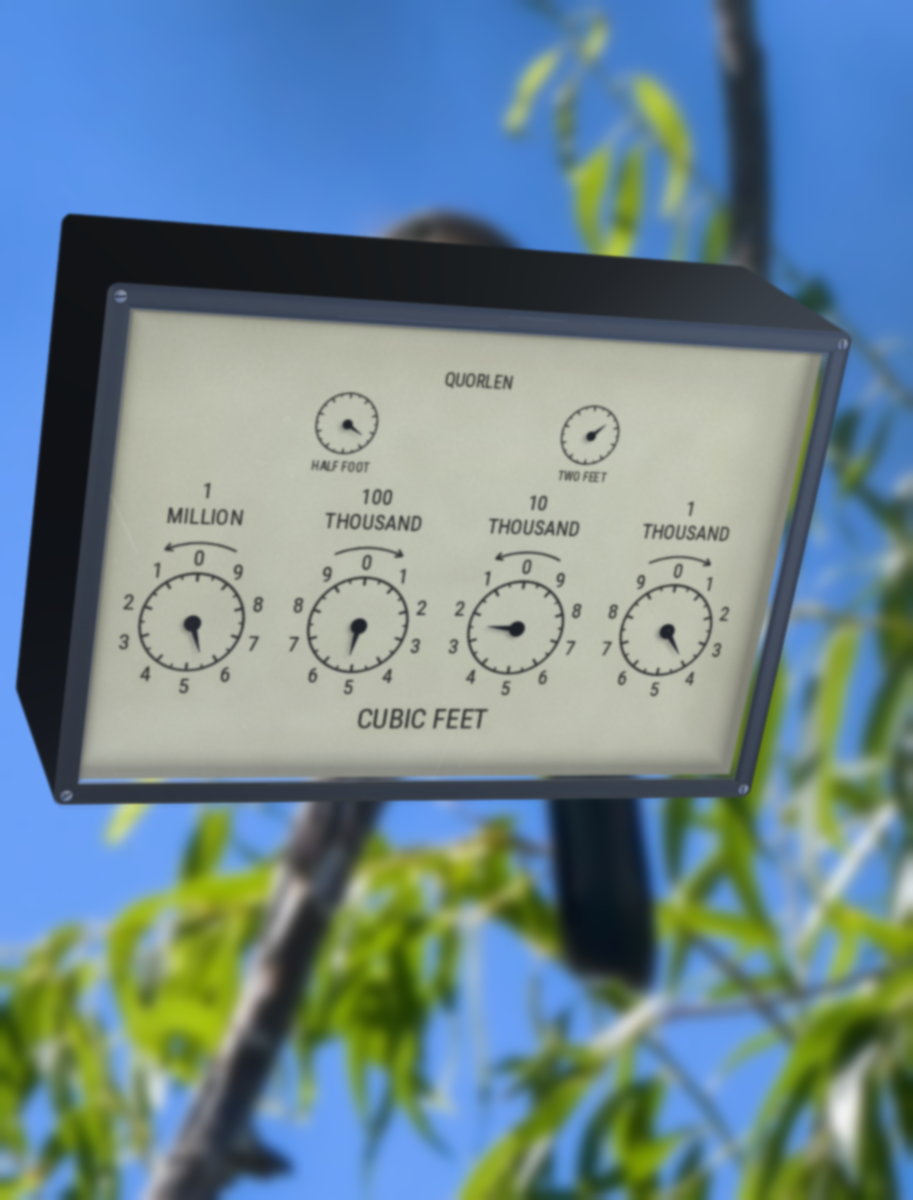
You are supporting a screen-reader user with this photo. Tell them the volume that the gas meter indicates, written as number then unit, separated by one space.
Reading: 552400 ft³
